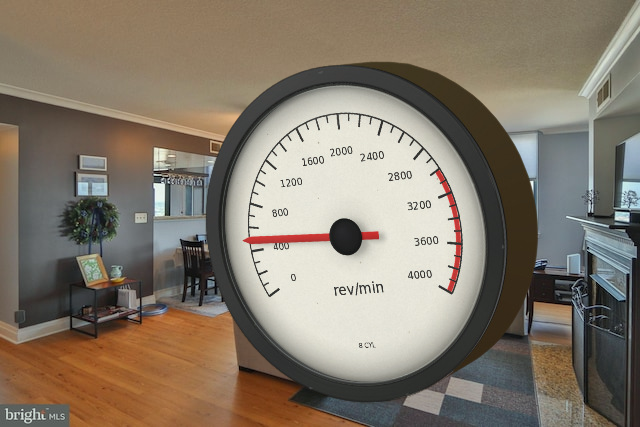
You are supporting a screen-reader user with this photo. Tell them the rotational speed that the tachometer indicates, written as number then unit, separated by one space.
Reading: 500 rpm
